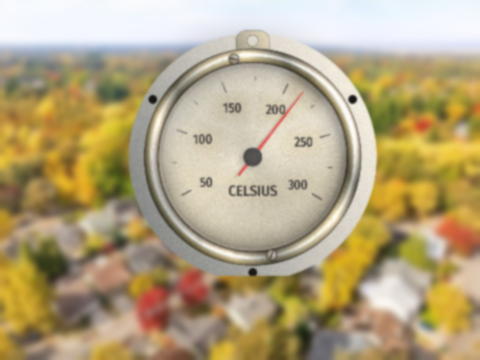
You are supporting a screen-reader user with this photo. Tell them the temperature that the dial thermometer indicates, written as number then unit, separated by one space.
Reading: 212.5 °C
